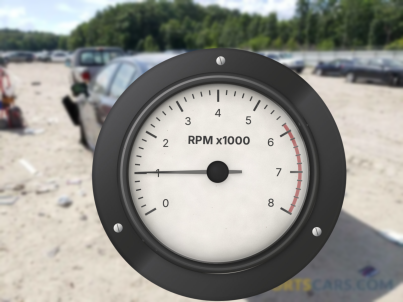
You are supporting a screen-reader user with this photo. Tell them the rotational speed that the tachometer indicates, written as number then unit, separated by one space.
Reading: 1000 rpm
